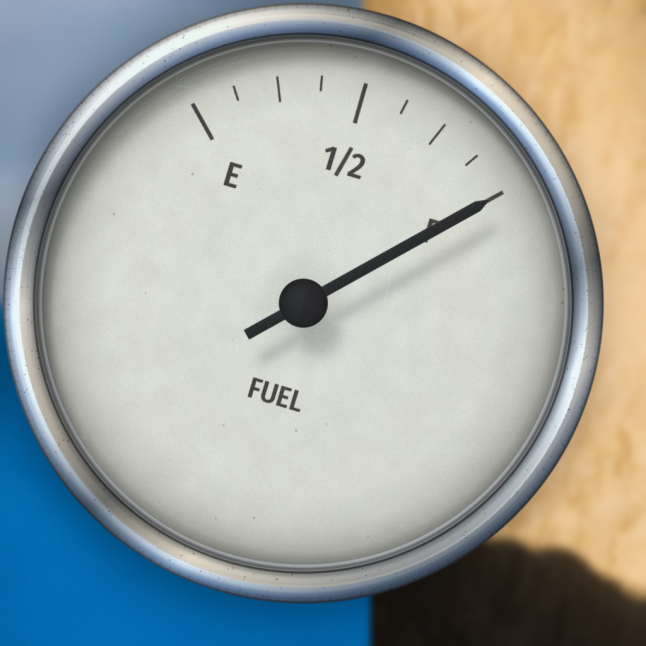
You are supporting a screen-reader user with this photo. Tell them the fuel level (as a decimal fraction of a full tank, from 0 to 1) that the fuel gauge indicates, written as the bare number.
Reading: 1
